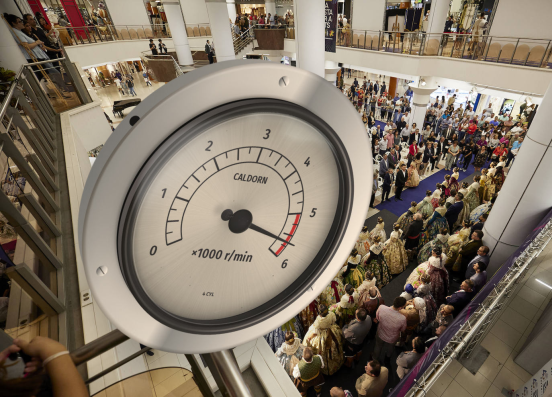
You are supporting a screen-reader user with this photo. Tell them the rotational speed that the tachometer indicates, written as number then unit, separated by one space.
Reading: 5625 rpm
